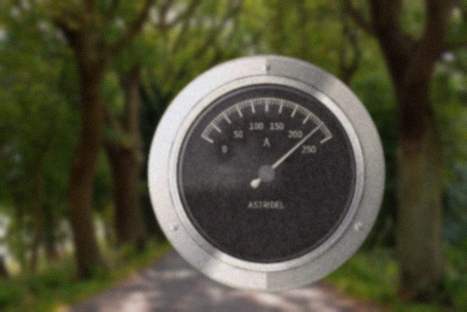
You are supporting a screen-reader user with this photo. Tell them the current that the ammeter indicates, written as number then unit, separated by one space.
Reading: 225 A
